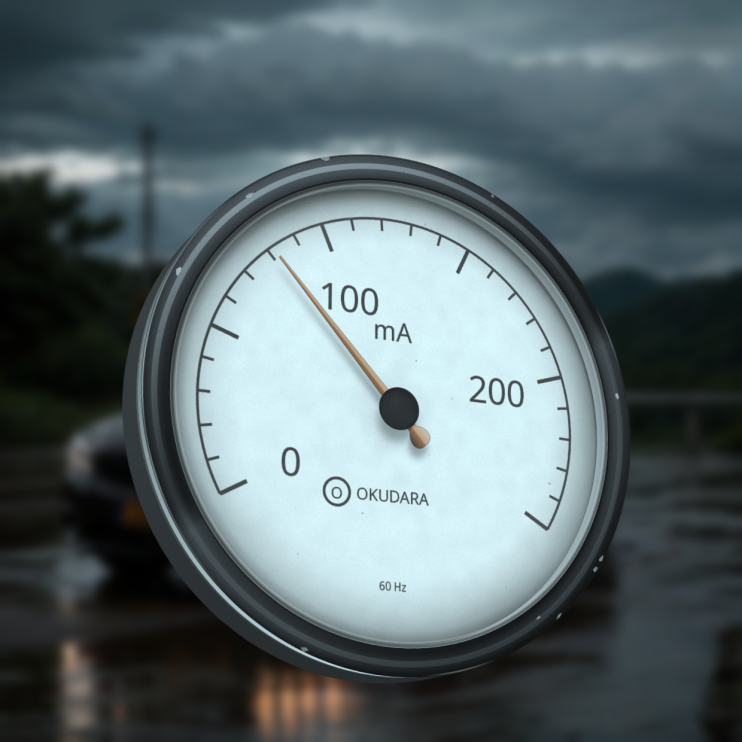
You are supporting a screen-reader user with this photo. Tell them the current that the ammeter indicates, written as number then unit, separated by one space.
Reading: 80 mA
